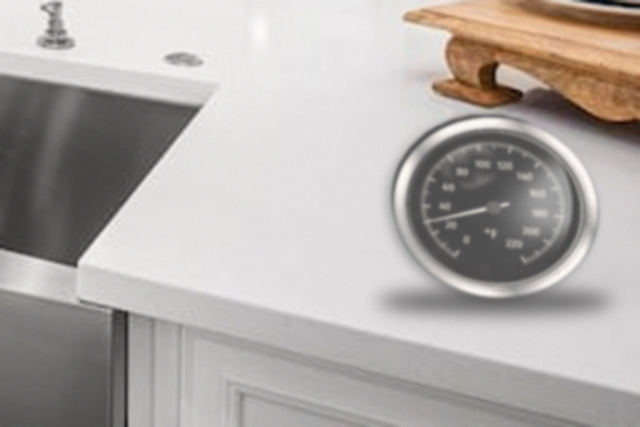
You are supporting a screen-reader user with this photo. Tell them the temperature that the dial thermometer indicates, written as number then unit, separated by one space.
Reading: 30 °F
